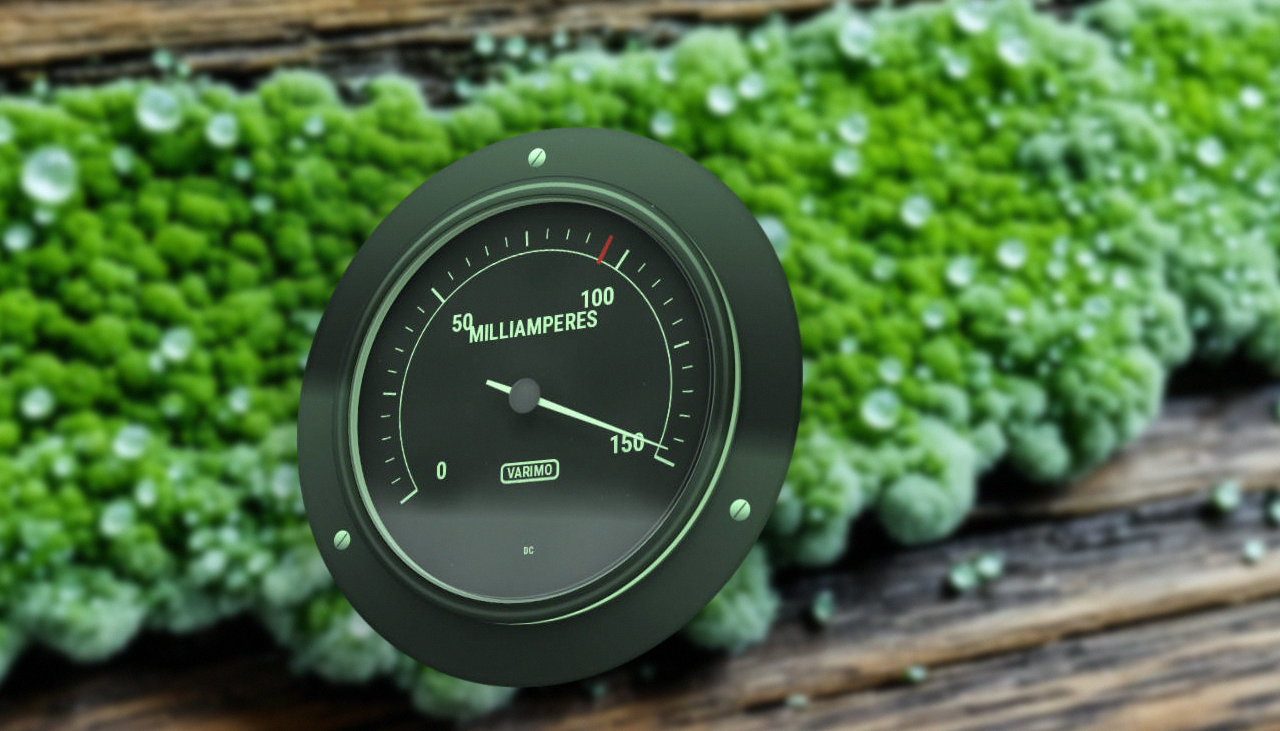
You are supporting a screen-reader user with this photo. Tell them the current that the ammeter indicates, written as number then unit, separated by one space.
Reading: 147.5 mA
